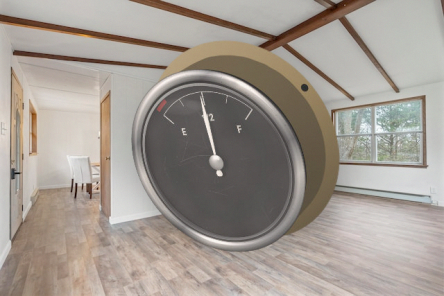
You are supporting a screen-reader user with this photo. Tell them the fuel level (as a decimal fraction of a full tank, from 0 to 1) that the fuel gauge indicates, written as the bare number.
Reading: 0.5
